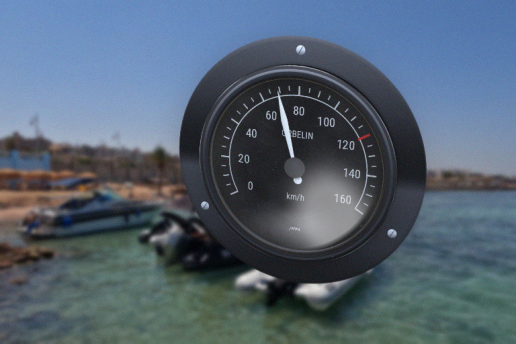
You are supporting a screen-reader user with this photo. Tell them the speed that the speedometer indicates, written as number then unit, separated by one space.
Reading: 70 km/h
